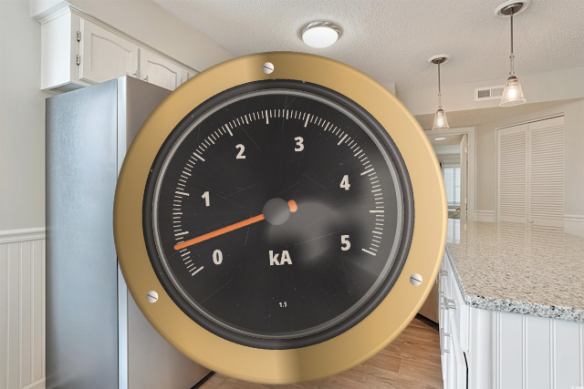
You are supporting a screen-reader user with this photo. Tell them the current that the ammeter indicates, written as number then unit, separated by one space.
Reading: 0.35 kA
